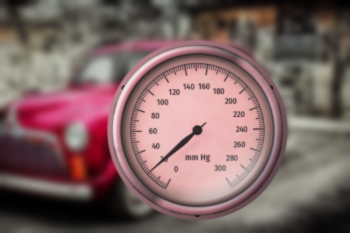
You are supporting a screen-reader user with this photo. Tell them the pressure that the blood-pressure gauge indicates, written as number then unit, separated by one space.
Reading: 20 mmHg
